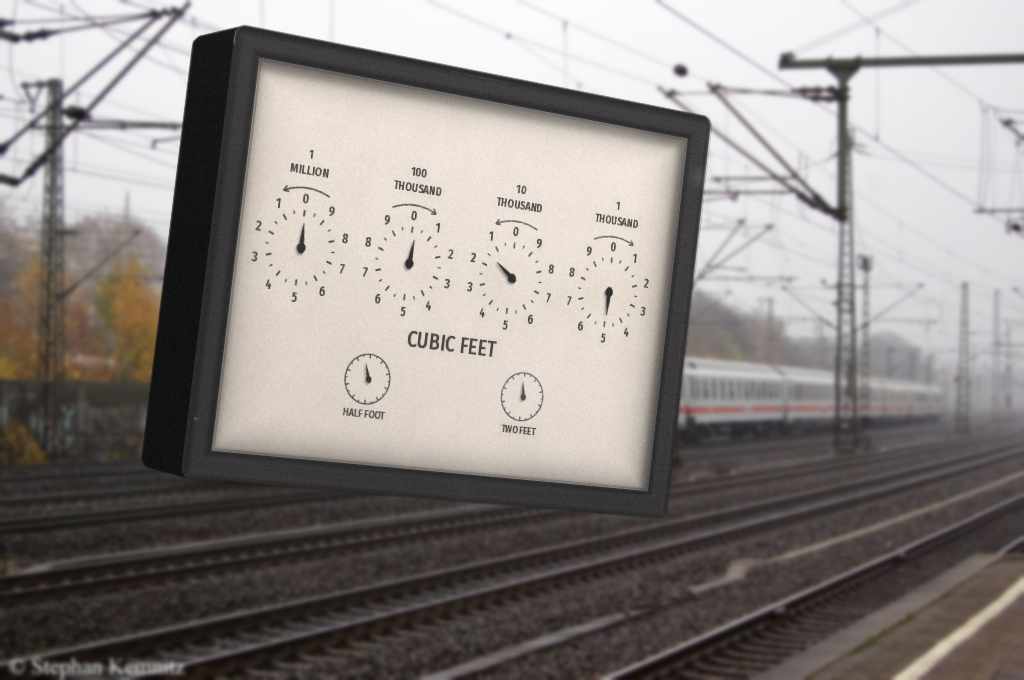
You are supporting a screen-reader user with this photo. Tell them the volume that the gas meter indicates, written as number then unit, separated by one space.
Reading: 1500 ft³
